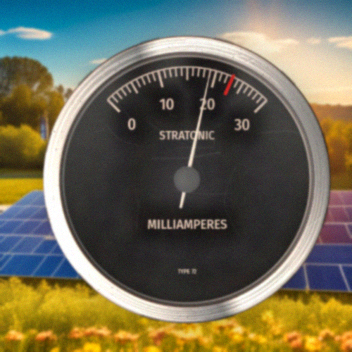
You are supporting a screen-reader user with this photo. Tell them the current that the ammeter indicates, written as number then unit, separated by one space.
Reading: 19 mA
